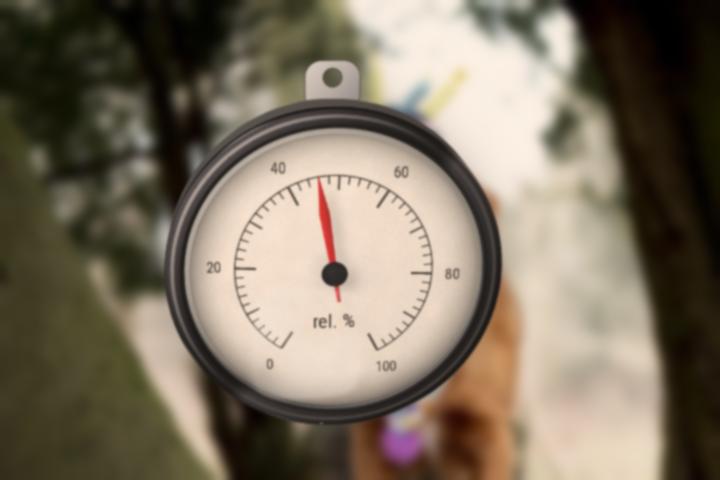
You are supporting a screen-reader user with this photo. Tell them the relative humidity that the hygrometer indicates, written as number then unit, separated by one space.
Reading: 46 %
